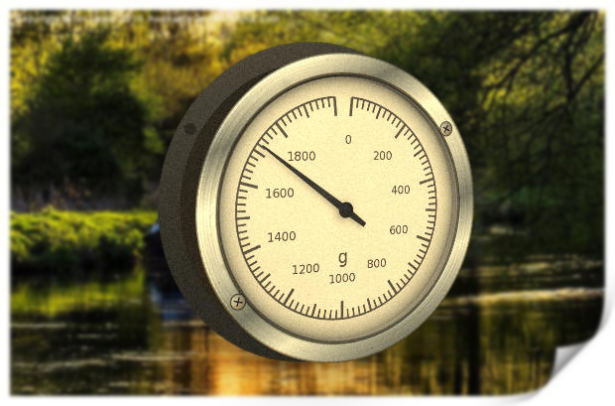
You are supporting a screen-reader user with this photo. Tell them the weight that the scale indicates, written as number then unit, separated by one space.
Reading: 1720 g
